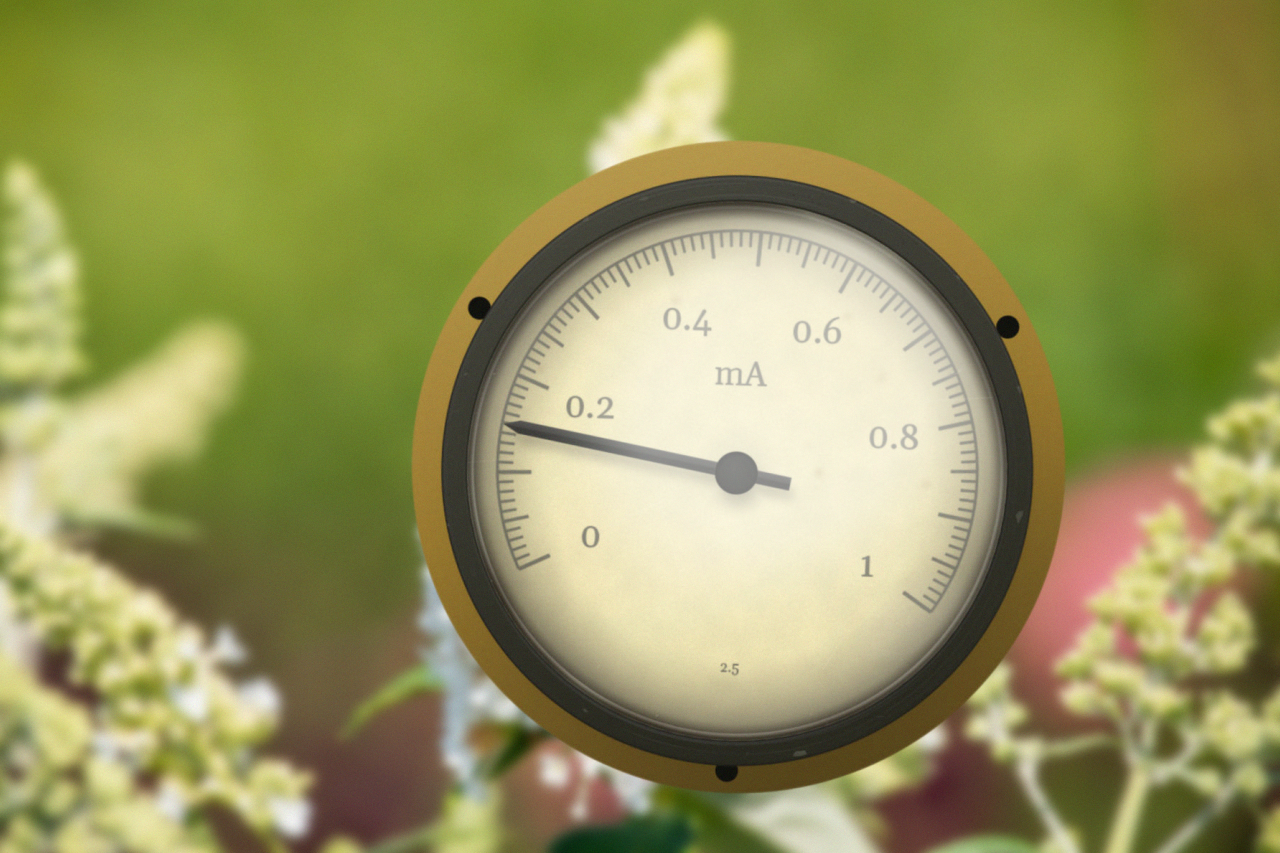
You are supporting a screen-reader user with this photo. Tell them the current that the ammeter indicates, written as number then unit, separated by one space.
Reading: 0.15 mA
